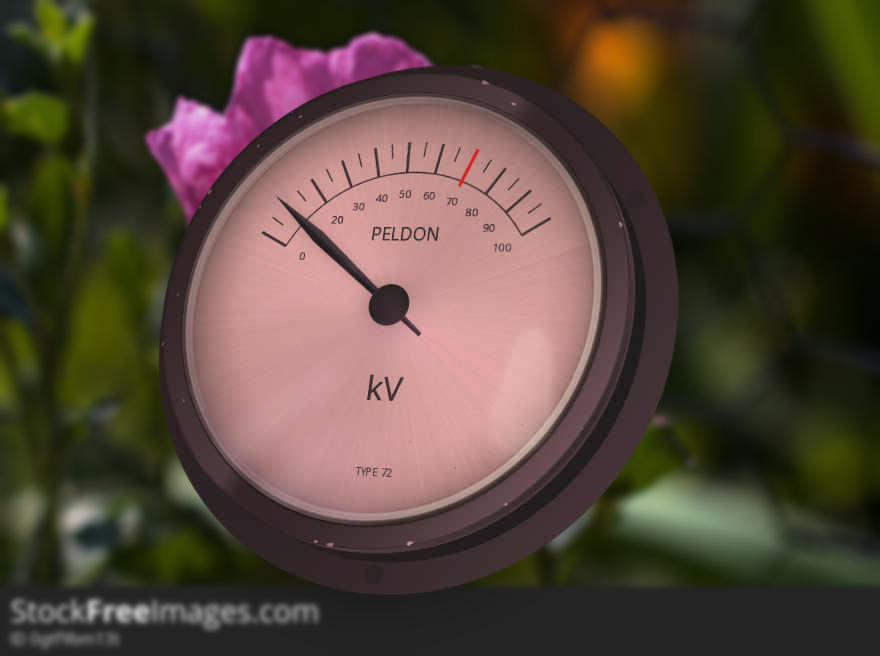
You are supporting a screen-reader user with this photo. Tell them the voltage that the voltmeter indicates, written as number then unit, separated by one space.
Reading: 10 kV
